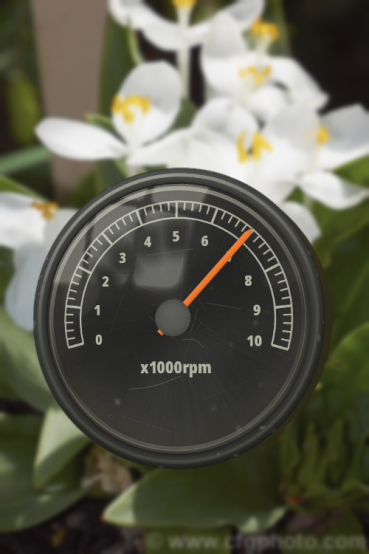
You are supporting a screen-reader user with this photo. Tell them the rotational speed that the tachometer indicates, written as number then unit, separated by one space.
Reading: 7000 rpm
